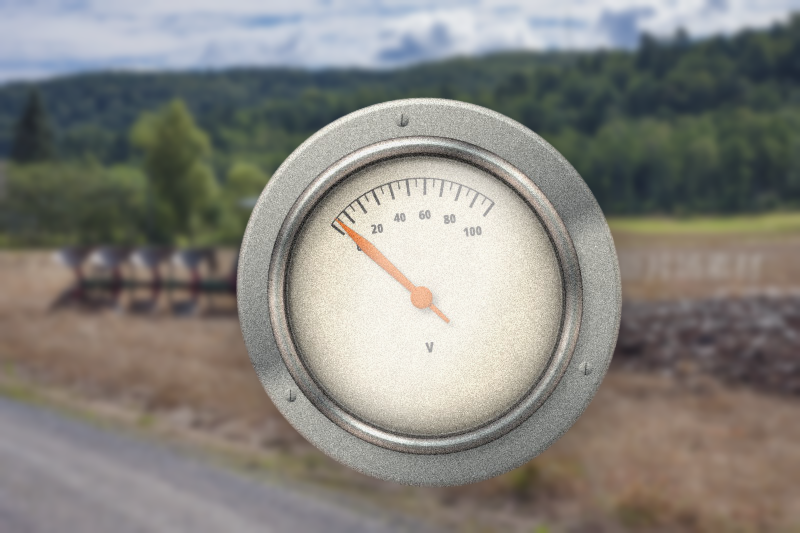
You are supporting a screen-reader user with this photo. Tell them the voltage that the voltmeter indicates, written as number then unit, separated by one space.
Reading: 5 V
